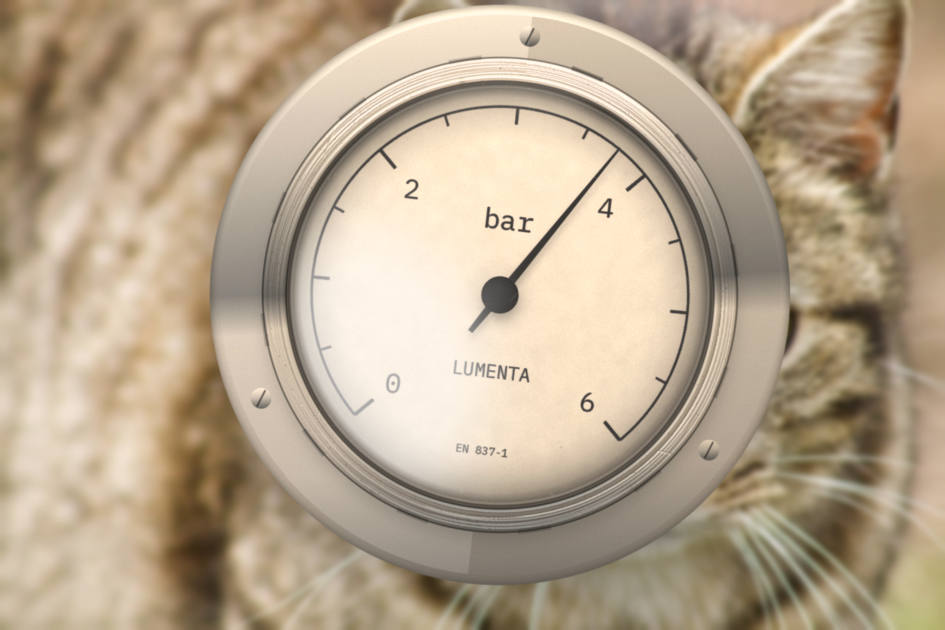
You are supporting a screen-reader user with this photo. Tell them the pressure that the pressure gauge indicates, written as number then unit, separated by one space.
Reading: 3.75 bar
